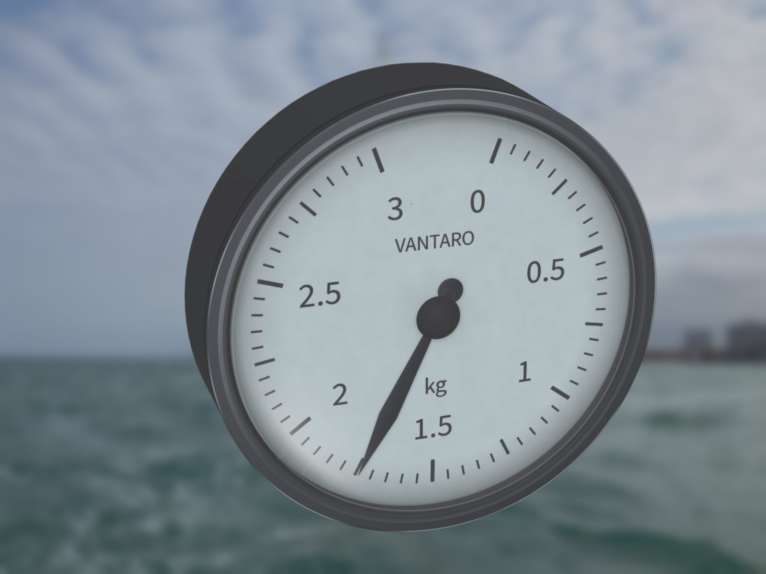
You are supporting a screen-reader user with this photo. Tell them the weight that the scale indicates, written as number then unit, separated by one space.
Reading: 1.75 kg
